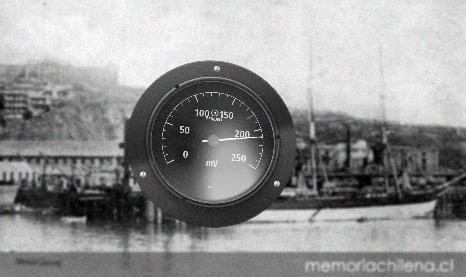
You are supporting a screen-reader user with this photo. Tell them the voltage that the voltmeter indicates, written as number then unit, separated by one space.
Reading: 210 mV
